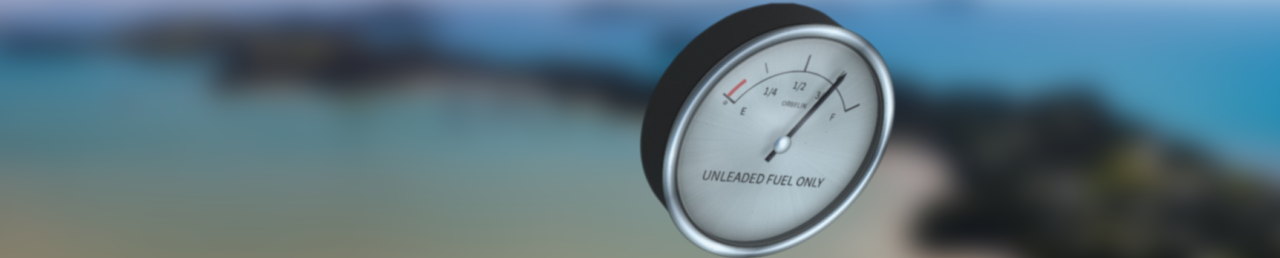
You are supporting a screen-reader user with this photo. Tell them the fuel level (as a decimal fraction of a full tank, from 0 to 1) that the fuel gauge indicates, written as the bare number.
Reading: 0.75
